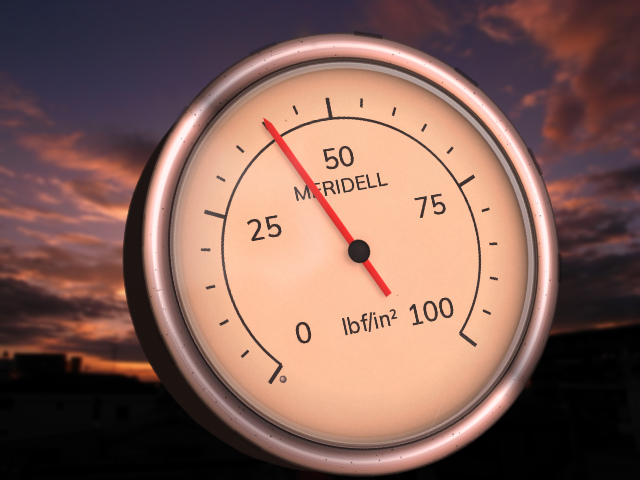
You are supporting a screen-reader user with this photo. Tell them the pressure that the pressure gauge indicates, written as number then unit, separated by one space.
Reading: 40 psi
